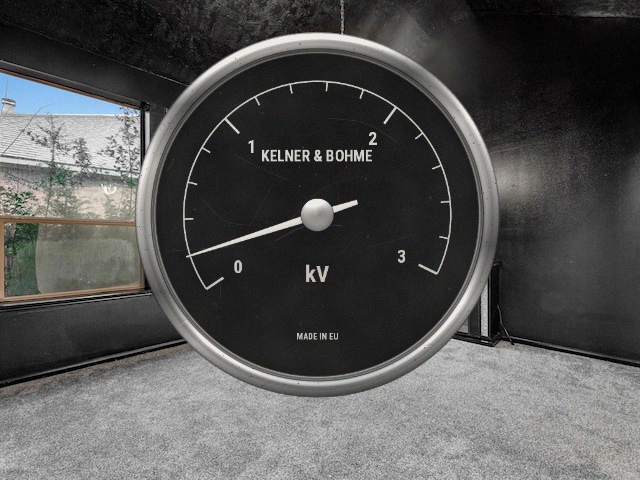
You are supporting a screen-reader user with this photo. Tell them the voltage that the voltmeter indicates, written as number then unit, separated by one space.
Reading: 0.2 kV
